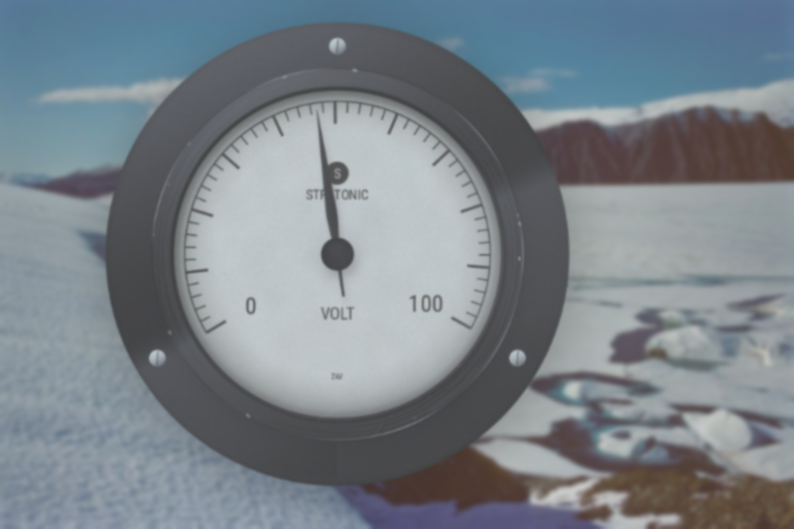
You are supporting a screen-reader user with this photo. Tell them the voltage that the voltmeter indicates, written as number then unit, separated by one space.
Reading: 47 V
